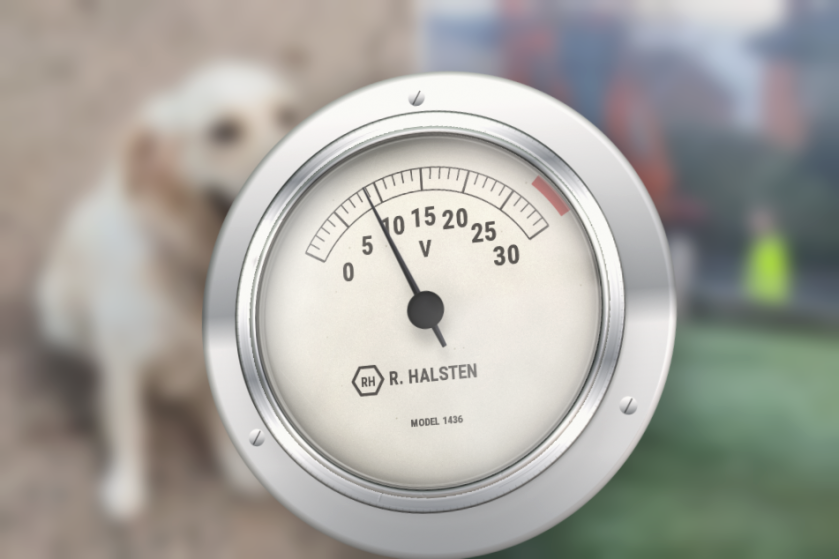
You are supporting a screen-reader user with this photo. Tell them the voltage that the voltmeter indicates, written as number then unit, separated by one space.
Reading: 9 V
